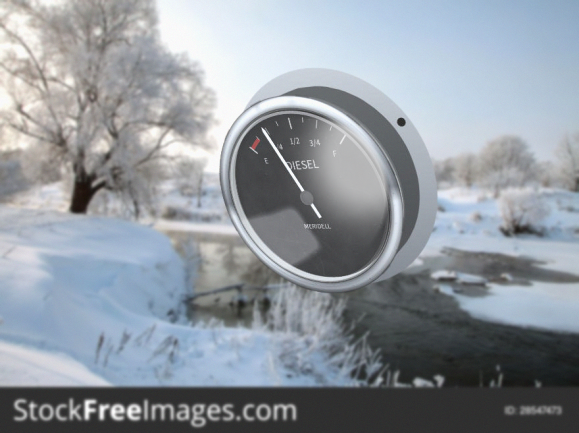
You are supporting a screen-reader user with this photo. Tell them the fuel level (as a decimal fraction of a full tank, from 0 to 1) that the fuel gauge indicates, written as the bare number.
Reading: 0.25
